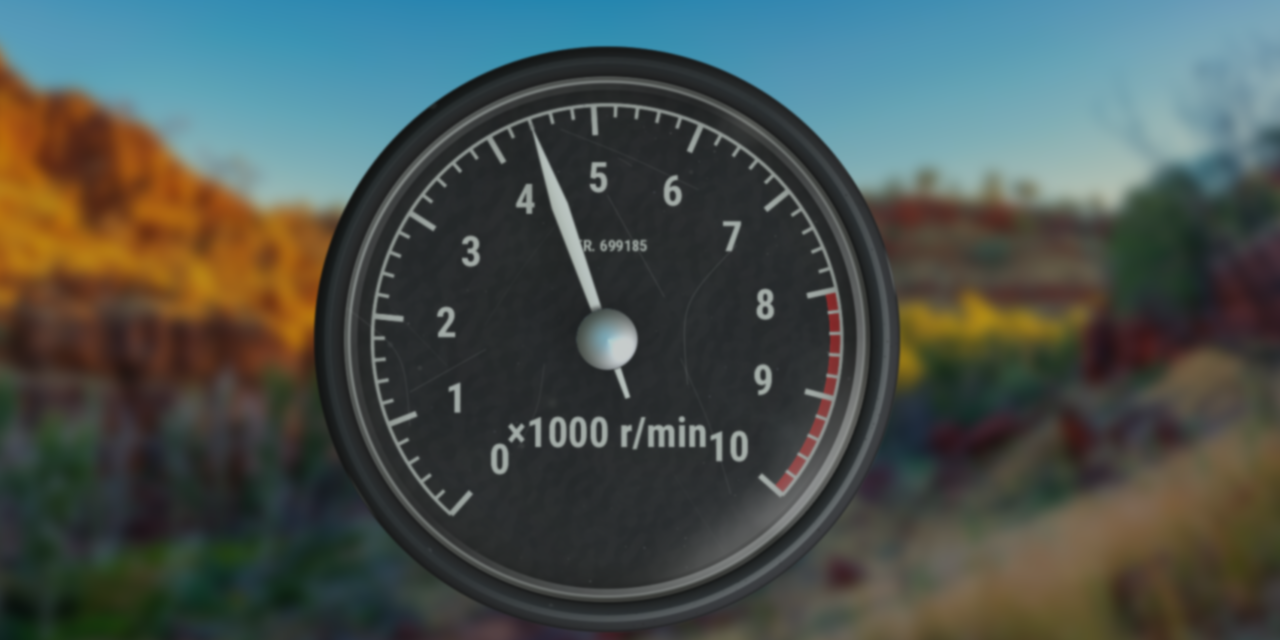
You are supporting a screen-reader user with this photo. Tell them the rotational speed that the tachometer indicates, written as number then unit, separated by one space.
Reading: 4400 rpm
